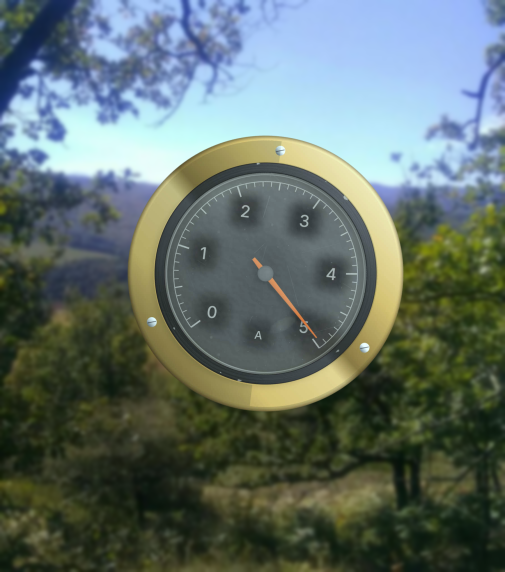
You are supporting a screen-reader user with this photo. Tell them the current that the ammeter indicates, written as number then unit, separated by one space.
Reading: 4.95 A
